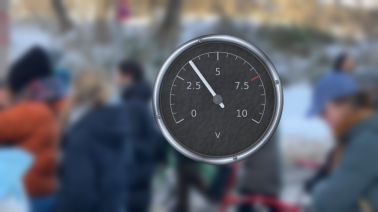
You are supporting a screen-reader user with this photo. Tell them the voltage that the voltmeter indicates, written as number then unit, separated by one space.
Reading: 3.5 V
